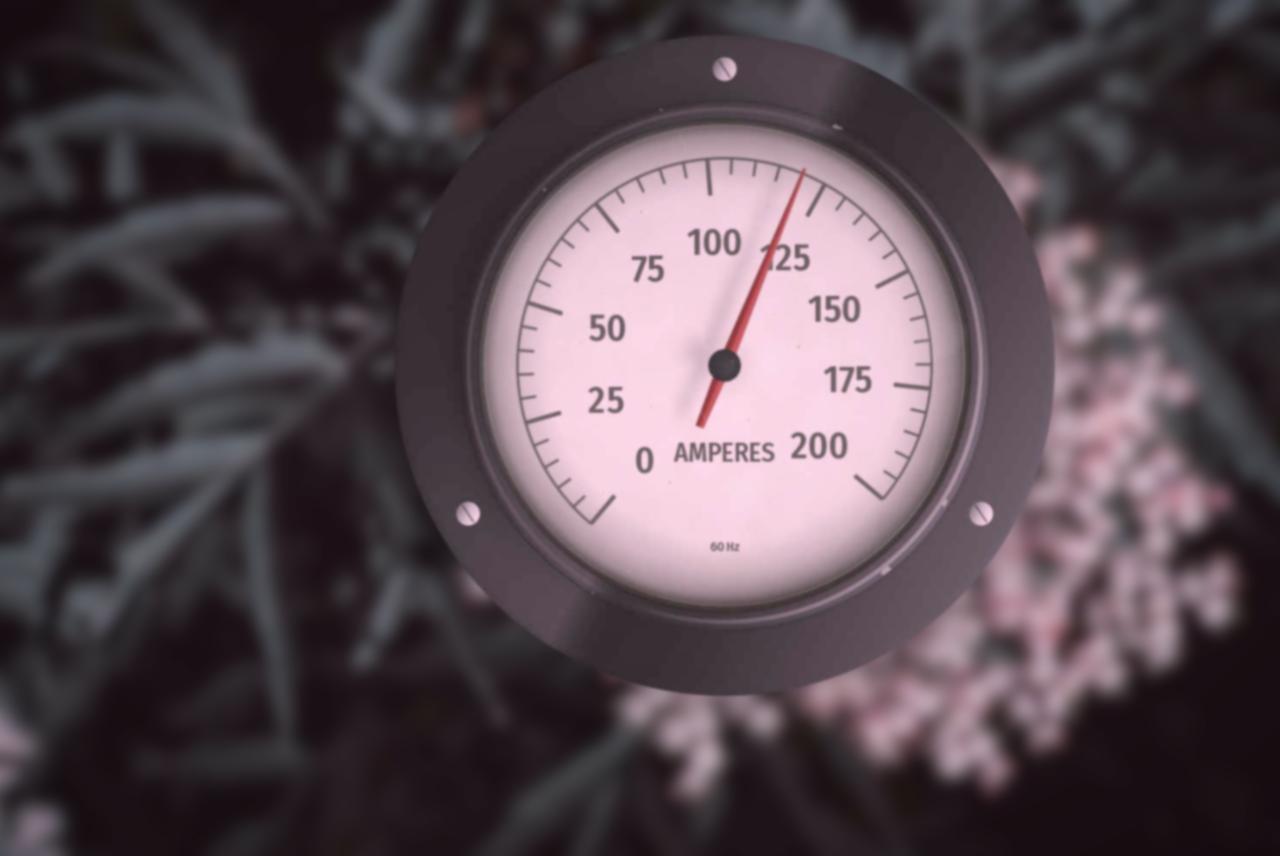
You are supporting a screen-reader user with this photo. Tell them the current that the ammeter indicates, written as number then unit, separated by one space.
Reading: 120 A
